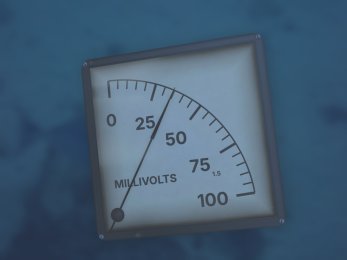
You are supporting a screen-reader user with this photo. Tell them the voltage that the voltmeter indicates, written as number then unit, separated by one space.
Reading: 35 mV
